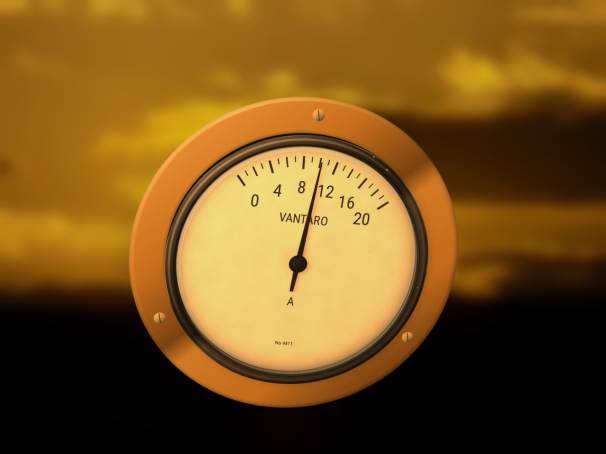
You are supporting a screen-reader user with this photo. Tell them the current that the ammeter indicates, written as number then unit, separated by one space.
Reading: 10 A
